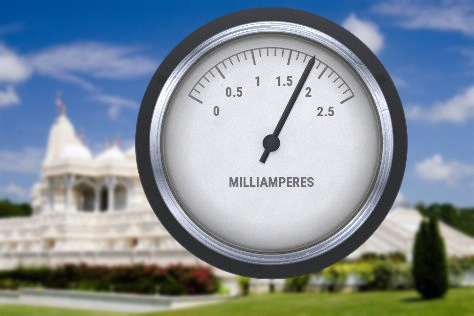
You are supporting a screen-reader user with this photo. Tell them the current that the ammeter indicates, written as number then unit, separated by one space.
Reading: 1.8 mA
